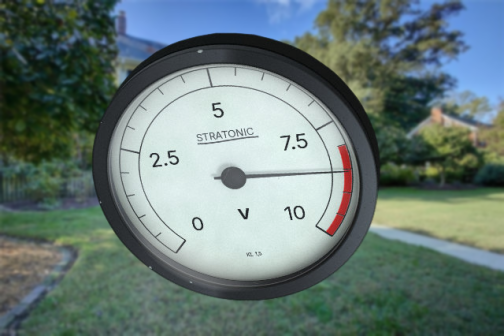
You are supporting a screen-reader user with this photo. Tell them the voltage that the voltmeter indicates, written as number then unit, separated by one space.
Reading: 8.5 V
